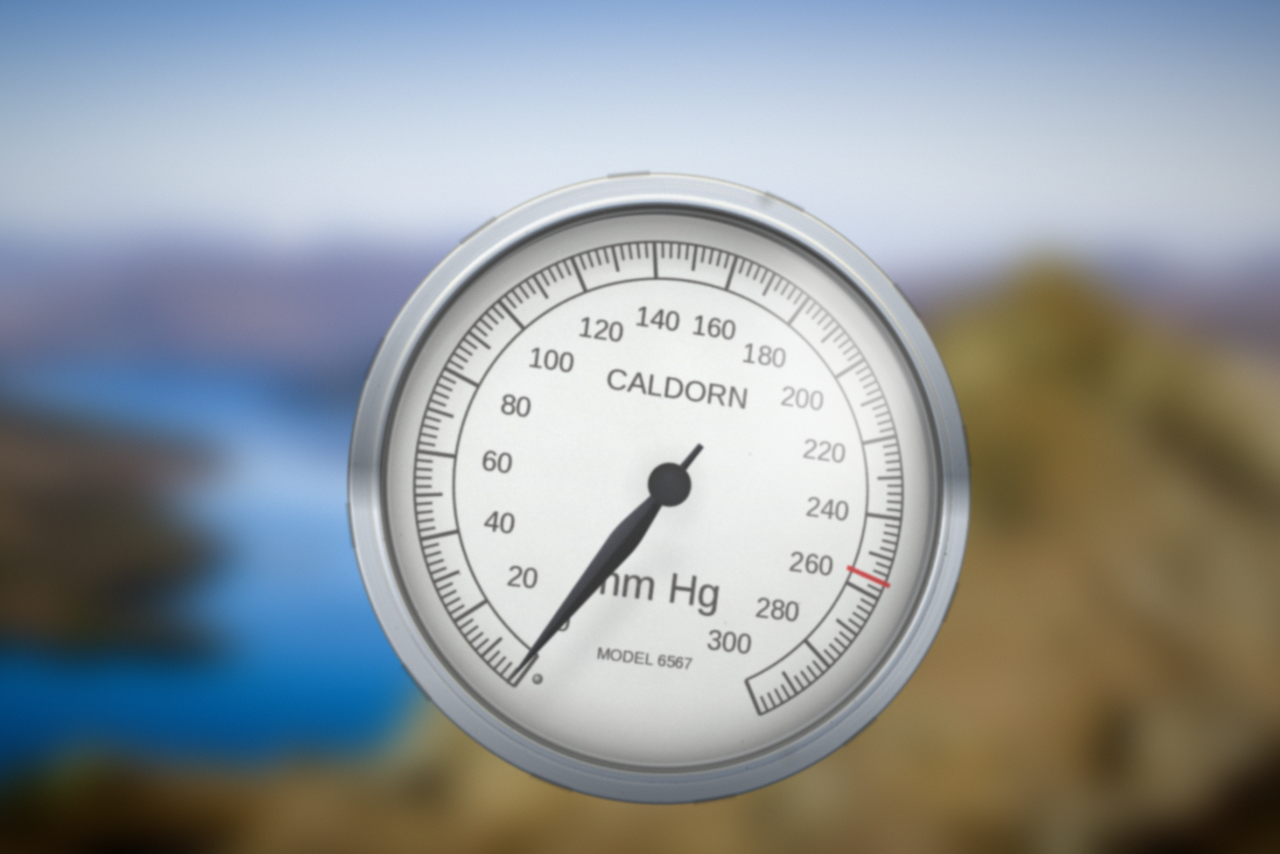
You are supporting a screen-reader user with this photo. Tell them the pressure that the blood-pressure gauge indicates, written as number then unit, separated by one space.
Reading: 2 mmHg
